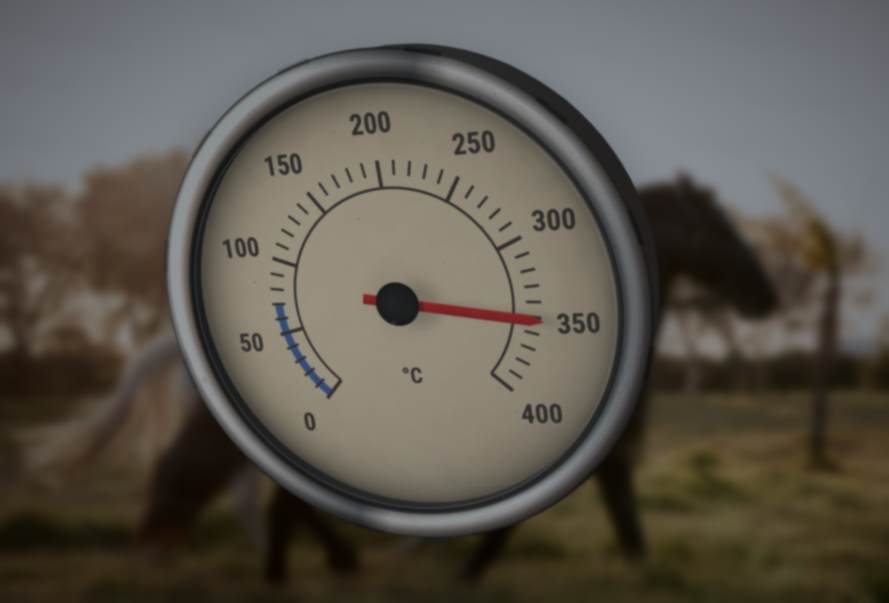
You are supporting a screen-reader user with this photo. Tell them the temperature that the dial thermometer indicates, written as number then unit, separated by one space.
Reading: 350 °C
